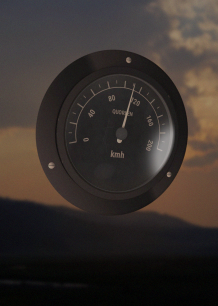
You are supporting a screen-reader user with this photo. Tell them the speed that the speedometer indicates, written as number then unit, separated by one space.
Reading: 110 km/h
